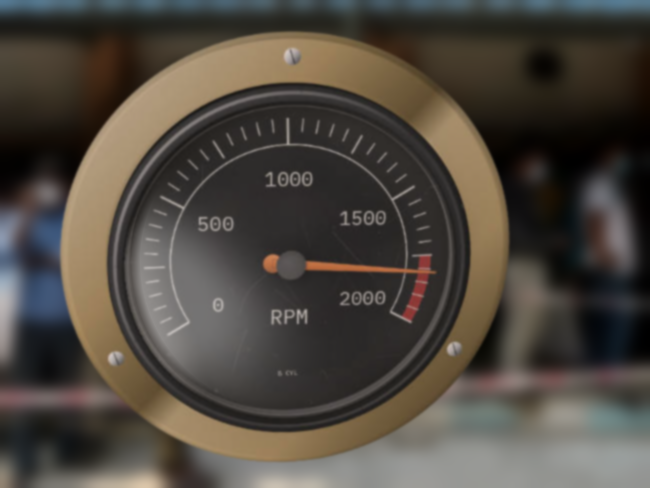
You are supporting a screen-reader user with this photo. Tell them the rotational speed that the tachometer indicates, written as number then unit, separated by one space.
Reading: 1800 rpm
